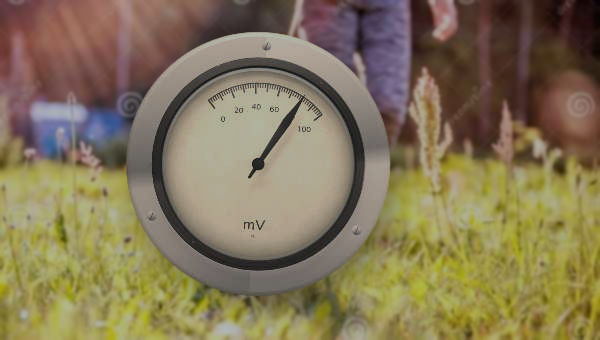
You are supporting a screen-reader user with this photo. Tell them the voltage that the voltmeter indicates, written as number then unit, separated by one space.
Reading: 80 mV
